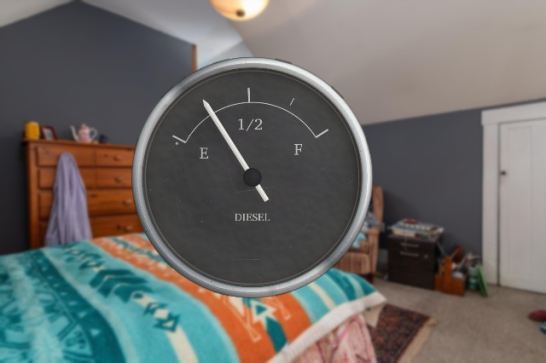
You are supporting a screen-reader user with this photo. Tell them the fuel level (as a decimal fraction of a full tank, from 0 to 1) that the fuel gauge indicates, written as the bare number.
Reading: 0.25
